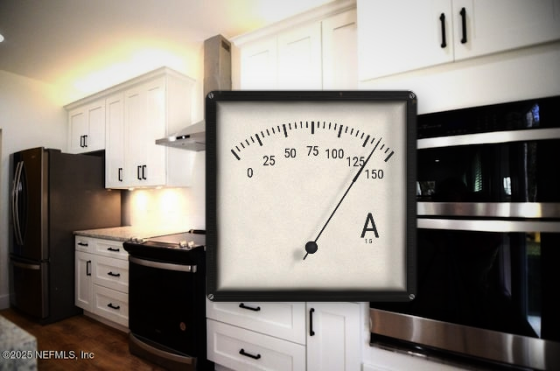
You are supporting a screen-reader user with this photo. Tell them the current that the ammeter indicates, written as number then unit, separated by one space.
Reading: 135 A
